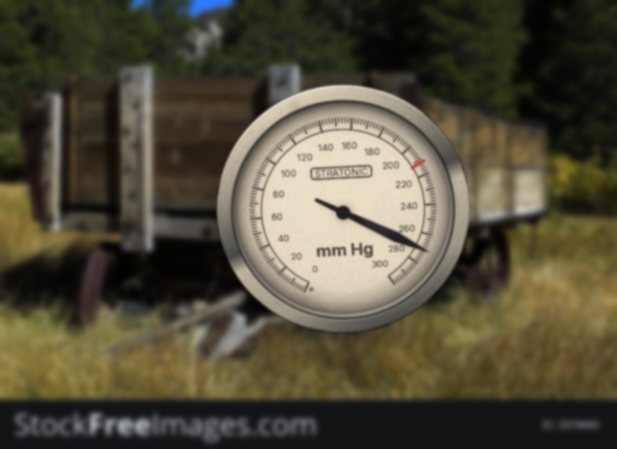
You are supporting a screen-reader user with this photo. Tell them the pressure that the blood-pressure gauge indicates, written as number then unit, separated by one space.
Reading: 270 mmHg
